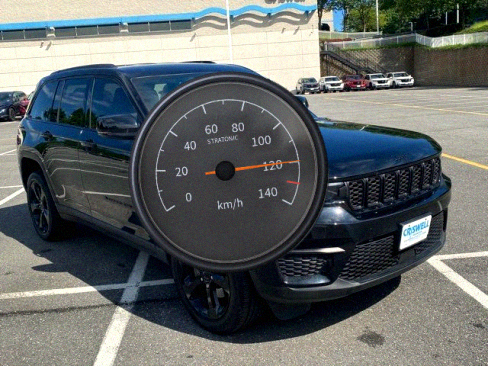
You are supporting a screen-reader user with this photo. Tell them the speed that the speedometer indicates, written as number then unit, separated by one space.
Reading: 120 km/h
